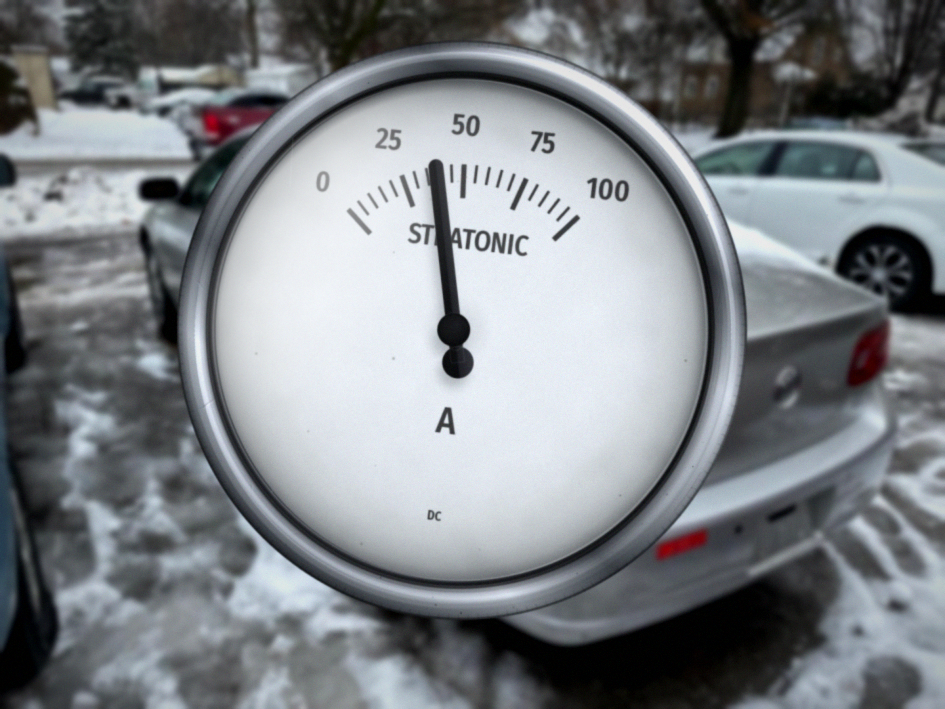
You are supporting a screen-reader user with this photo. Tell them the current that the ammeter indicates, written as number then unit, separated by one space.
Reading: 40 A
